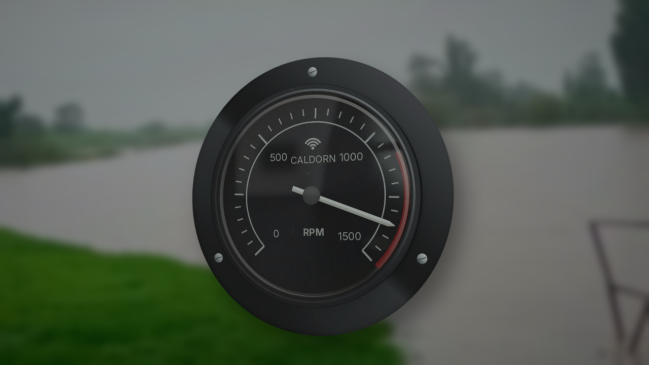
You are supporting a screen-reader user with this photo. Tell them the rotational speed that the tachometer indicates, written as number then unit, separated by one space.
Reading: 1350 rpm
